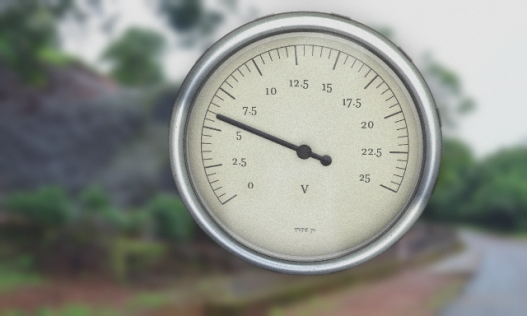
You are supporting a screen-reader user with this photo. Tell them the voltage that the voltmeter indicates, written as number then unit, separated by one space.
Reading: 6 V
